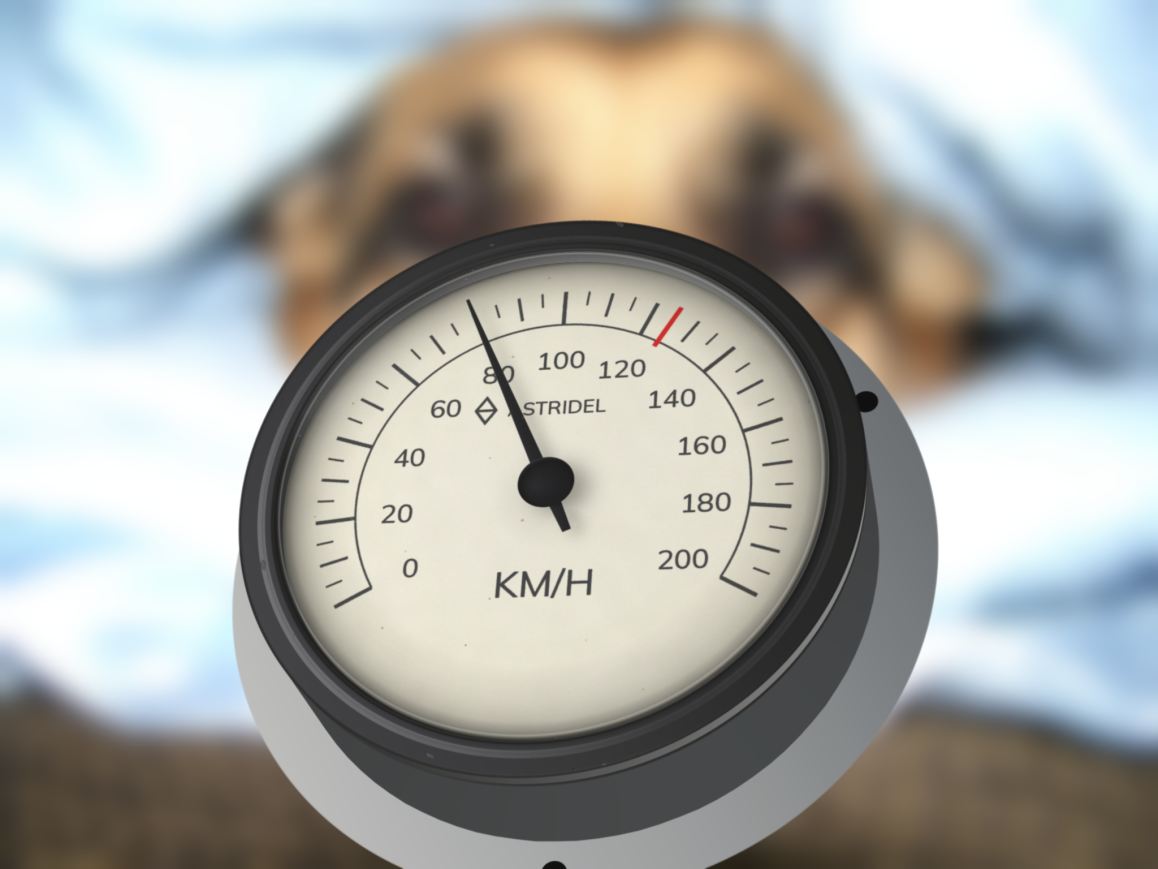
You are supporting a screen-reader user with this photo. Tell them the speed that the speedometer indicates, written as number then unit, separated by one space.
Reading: 80 km/h
